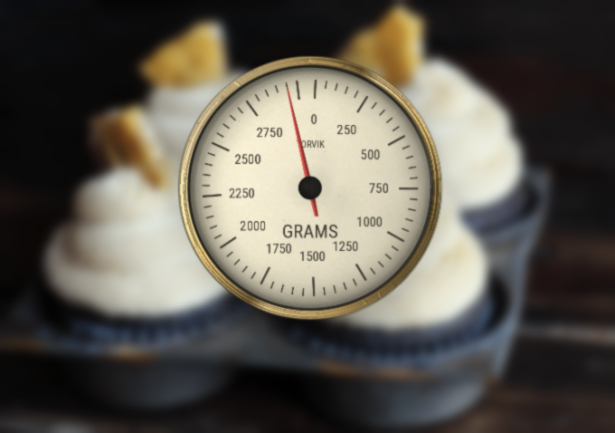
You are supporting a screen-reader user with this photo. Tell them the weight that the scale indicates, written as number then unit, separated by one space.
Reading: 2950 g
